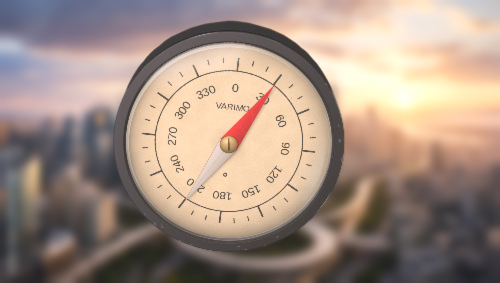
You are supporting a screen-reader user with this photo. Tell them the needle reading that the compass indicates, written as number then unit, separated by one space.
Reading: 30 °
